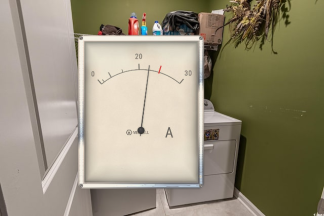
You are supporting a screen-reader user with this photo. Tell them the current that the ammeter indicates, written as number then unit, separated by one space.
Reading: 22.5 A
